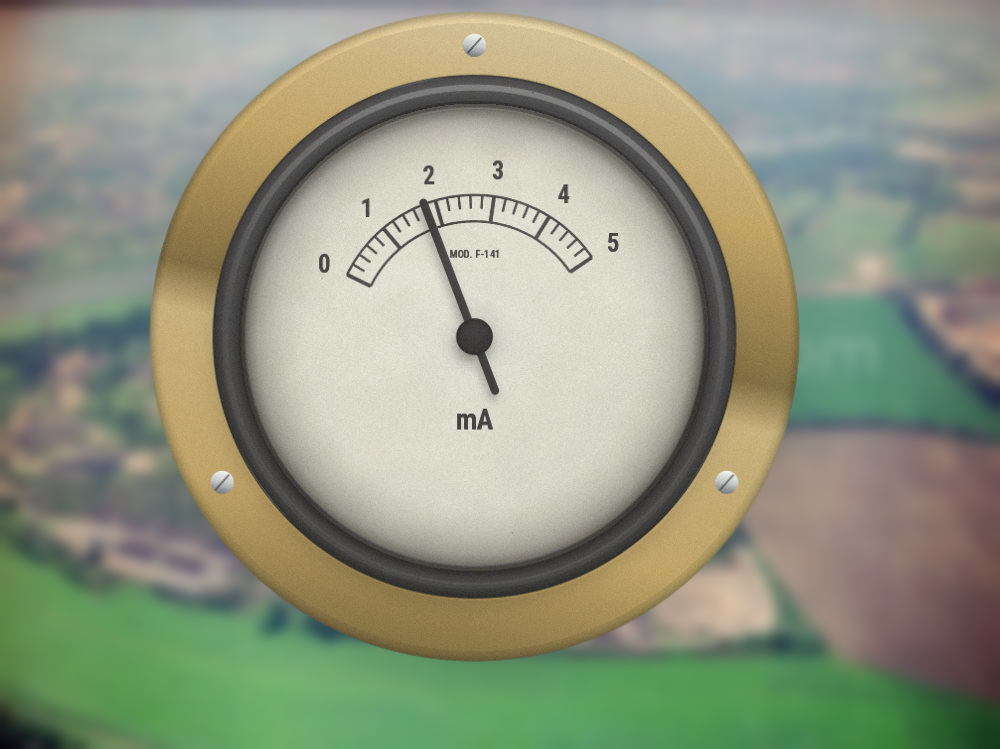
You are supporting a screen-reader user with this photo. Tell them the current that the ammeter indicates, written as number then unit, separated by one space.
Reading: 1.8 mA
